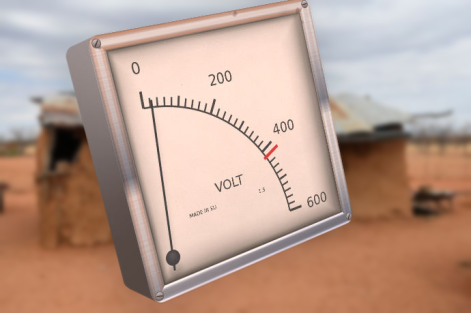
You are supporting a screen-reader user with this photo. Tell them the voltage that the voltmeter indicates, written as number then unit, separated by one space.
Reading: 20 V
